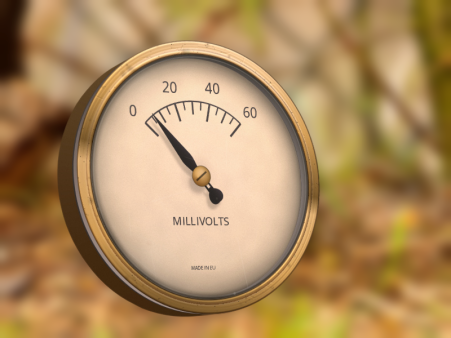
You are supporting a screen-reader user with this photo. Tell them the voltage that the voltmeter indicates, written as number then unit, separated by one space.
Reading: 5 mV
